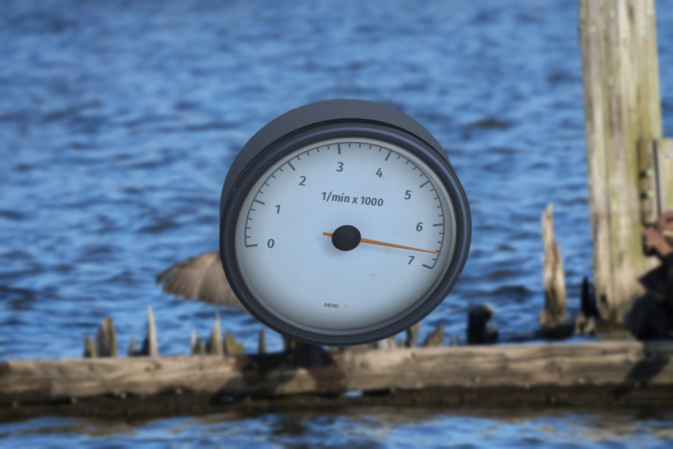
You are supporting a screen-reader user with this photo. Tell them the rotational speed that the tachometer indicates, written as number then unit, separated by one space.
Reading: 6600 rpm
